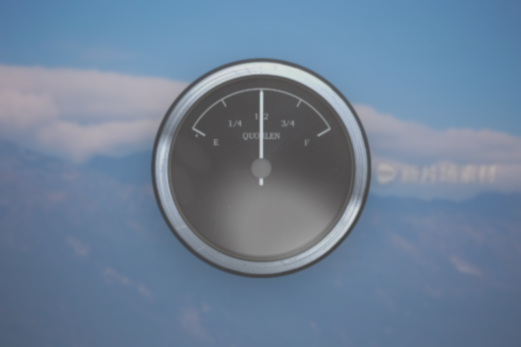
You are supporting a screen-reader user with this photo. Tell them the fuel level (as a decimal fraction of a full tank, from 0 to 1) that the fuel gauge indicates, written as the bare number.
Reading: 0.5
